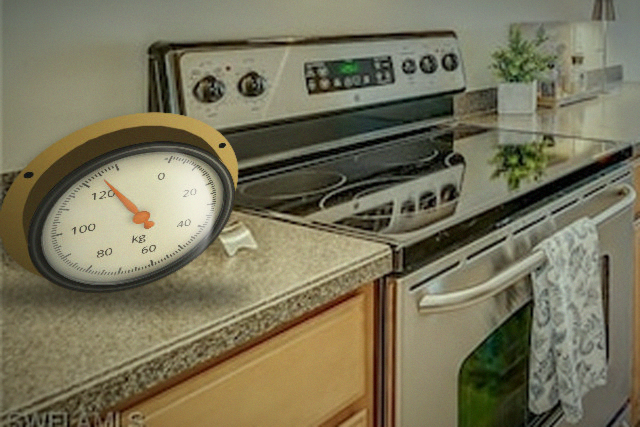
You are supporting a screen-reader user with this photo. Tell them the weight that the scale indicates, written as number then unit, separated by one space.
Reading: 125 kg
